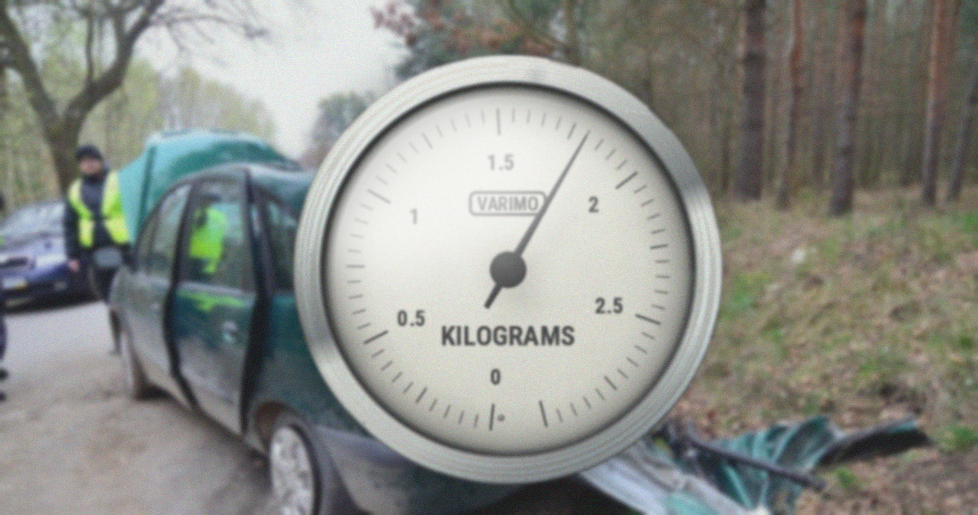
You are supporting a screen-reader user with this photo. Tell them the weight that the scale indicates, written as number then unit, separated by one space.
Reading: 1.8 kg
